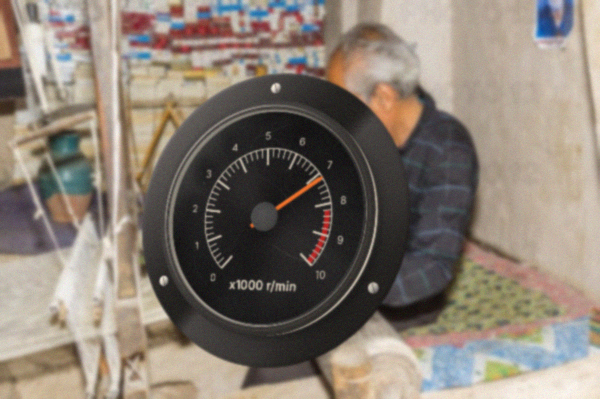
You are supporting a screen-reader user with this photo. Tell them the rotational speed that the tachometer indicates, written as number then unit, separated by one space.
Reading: 7200 rpm
